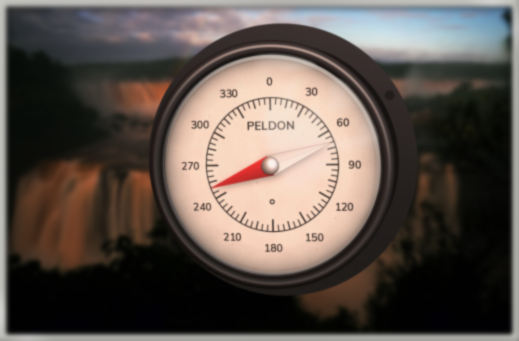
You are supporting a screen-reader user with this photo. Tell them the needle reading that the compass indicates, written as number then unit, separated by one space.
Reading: 250 °
